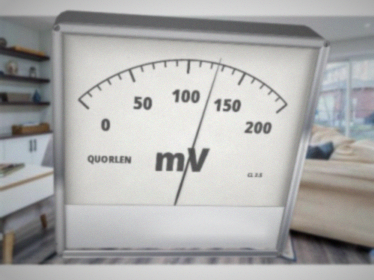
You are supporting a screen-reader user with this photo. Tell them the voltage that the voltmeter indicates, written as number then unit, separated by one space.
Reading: 125 mV
